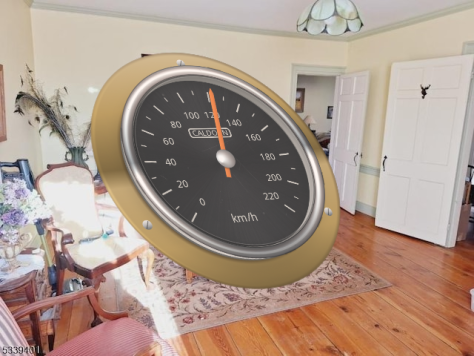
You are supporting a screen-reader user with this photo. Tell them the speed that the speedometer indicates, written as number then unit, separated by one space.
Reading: 120 km/h
